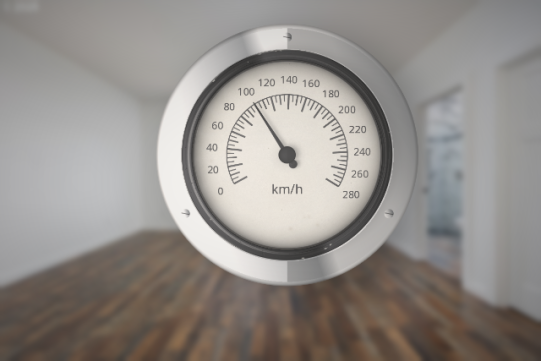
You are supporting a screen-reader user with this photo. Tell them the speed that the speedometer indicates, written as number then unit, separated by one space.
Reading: 100 km/h
